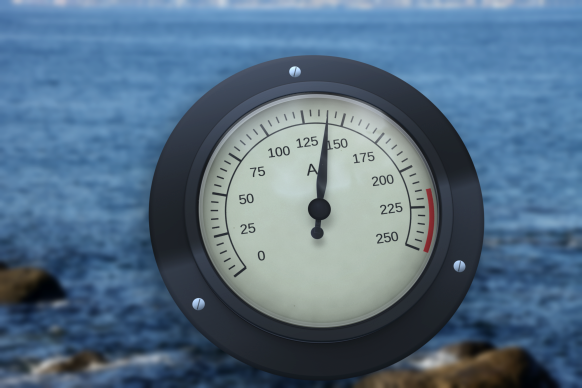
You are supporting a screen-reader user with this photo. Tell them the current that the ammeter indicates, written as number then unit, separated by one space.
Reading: 140 A
